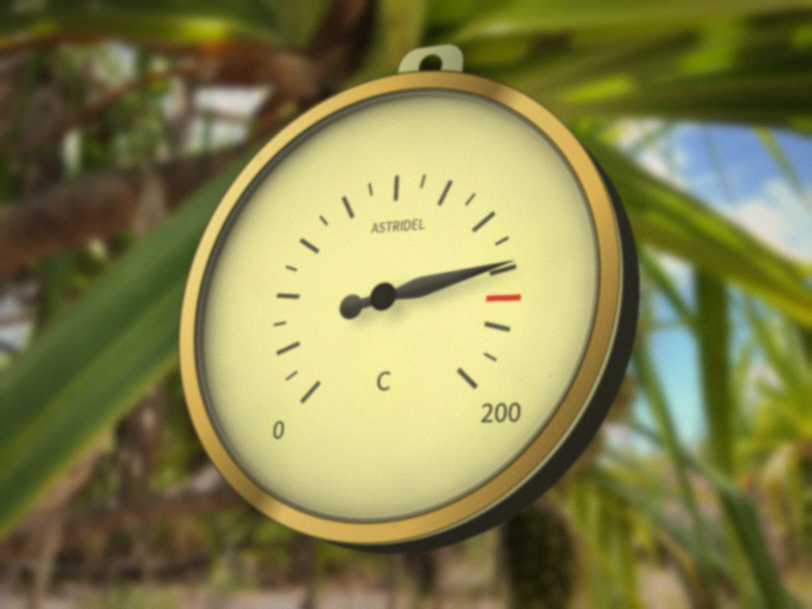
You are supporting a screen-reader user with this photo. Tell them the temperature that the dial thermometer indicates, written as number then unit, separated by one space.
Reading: 160 °C
